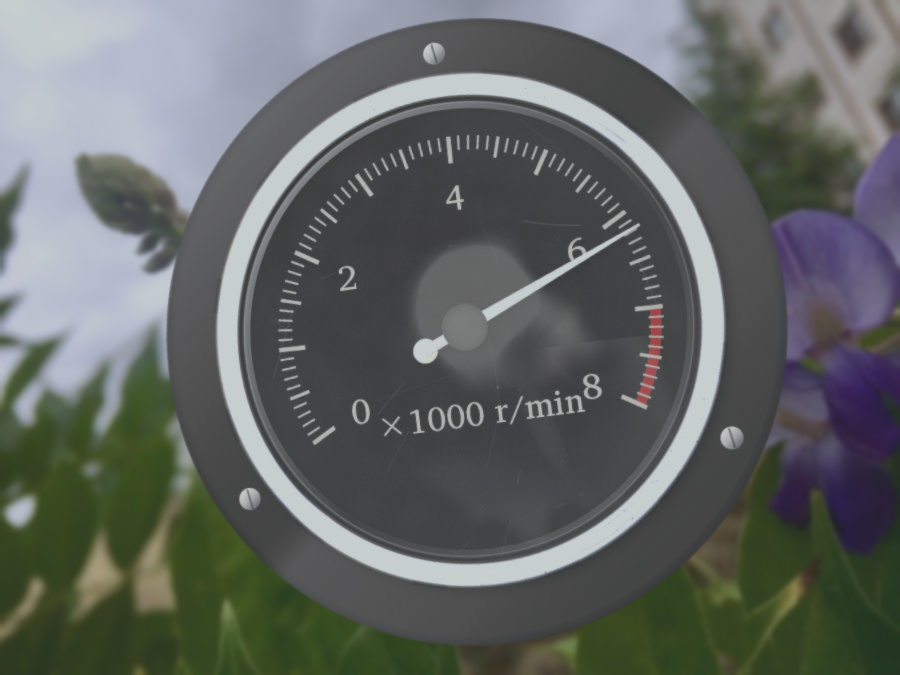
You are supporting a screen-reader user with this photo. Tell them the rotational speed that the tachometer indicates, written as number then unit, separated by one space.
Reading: 6200 rpm
